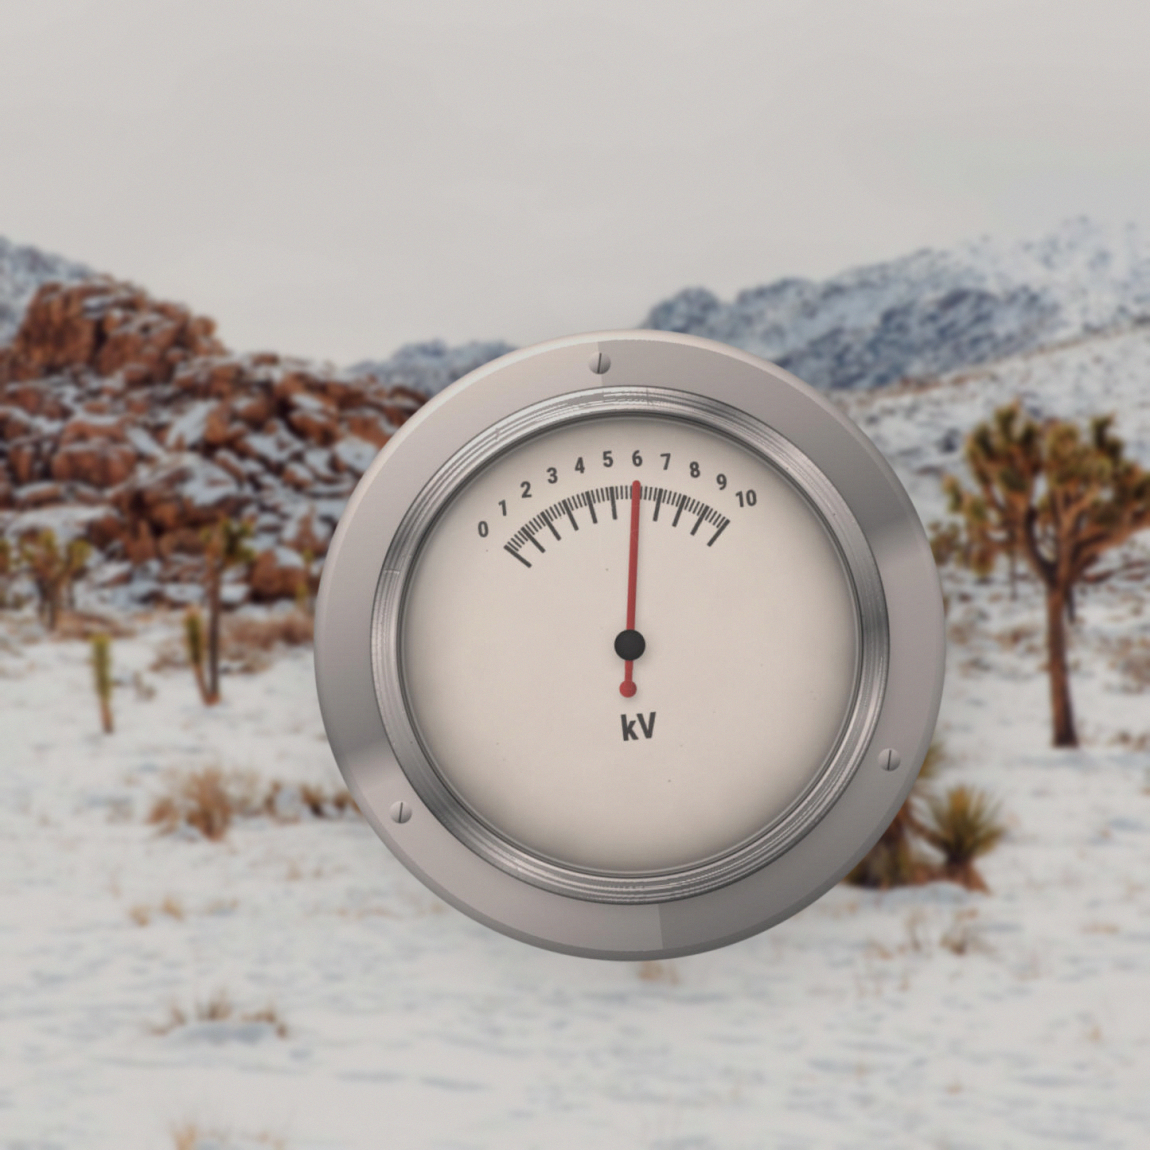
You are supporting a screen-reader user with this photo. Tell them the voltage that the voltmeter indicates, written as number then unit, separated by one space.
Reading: 6 kV
